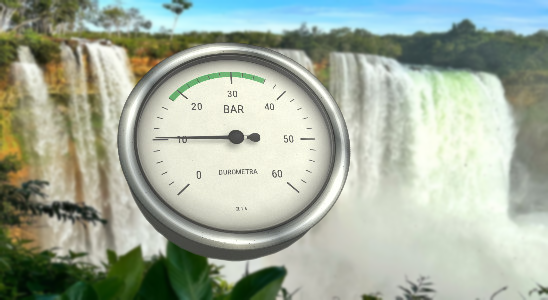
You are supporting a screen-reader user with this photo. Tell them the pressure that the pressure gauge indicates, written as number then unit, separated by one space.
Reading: 10 bar
